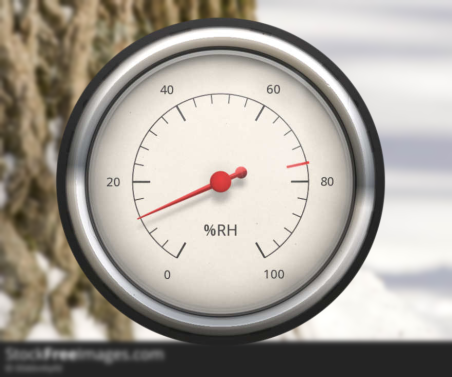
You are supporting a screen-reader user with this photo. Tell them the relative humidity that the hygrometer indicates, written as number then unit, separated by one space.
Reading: 12 %
